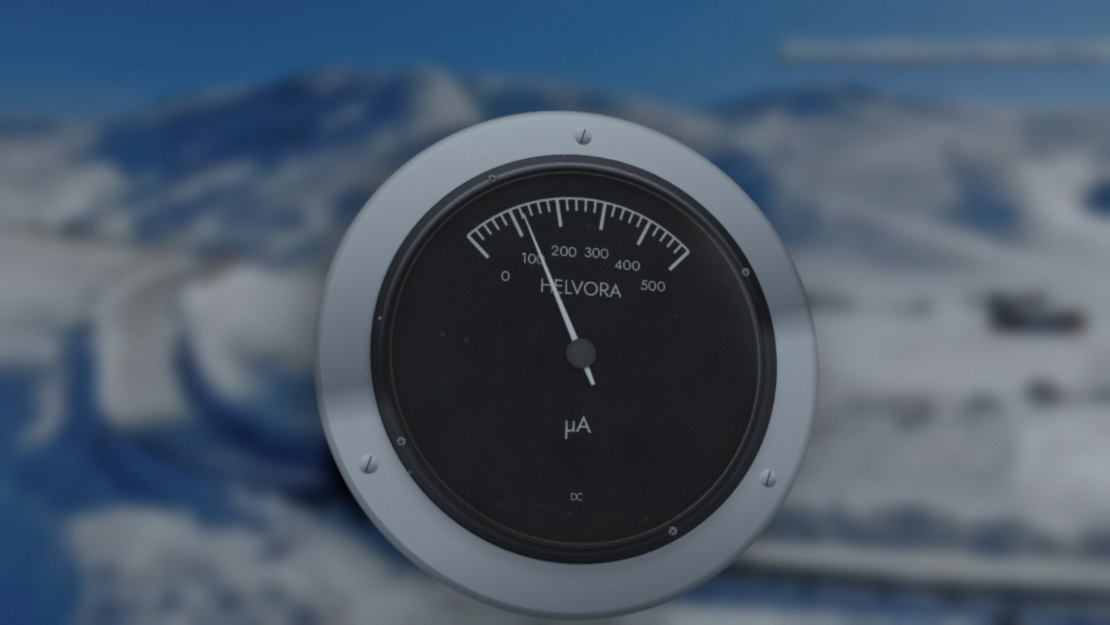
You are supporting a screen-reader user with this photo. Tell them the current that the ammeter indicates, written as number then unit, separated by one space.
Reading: 120 µA
